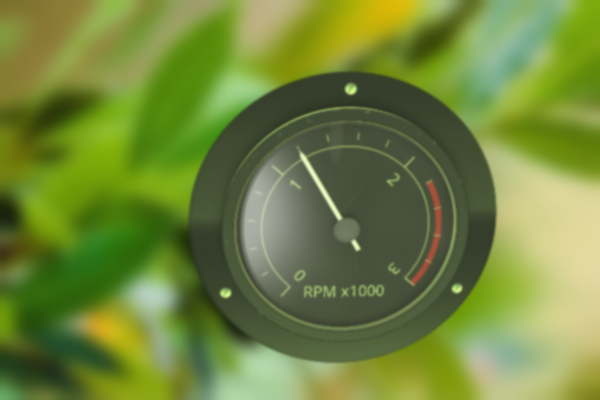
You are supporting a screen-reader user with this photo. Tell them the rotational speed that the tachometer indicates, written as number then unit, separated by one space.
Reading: 1200 rpm
